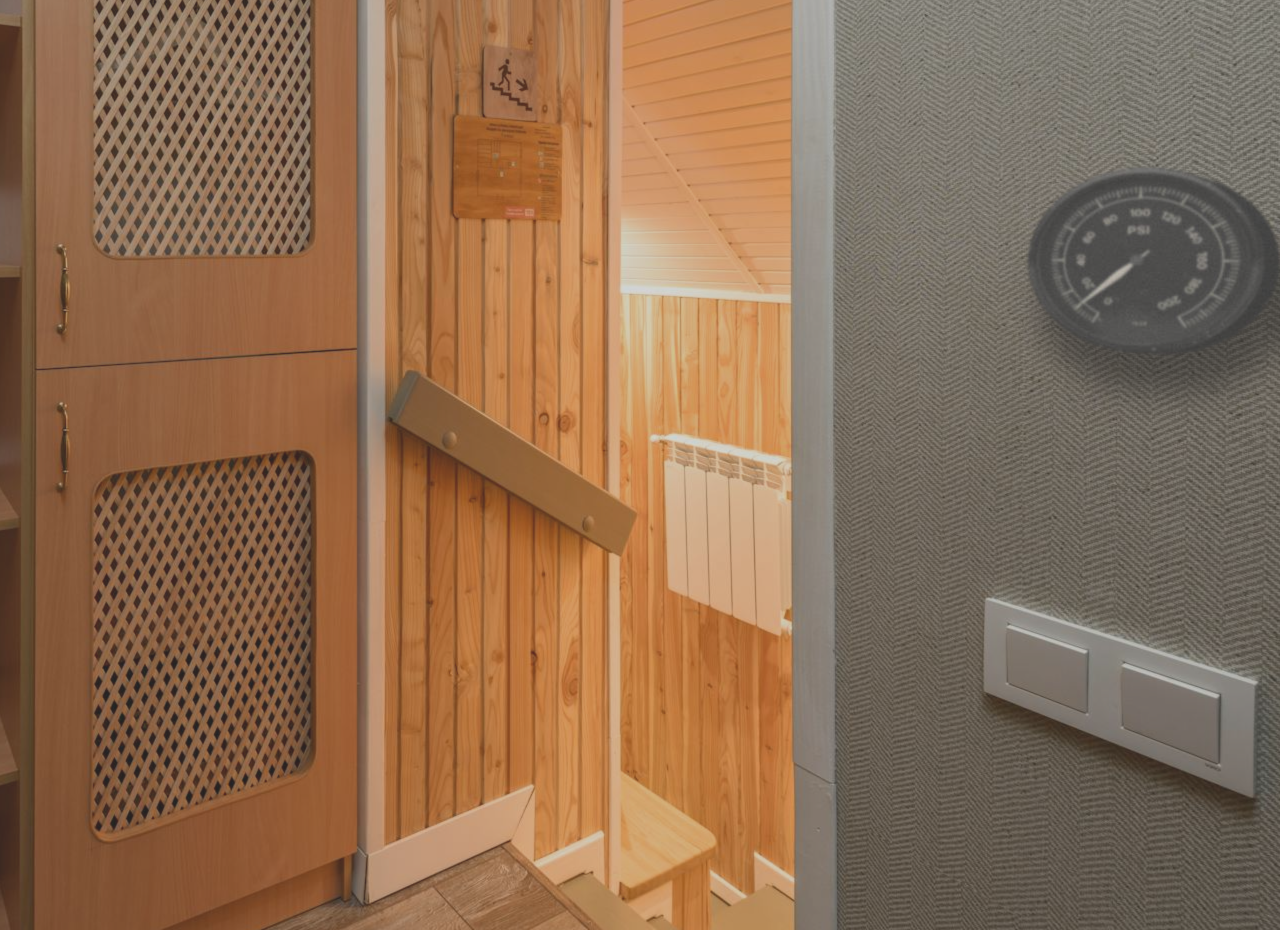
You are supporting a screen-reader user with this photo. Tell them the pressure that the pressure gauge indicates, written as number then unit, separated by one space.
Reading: 10 psi
